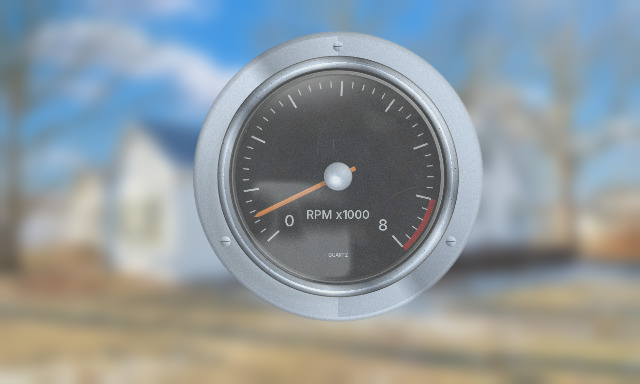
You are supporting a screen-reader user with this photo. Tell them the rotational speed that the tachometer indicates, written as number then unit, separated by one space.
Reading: 500 rpm
